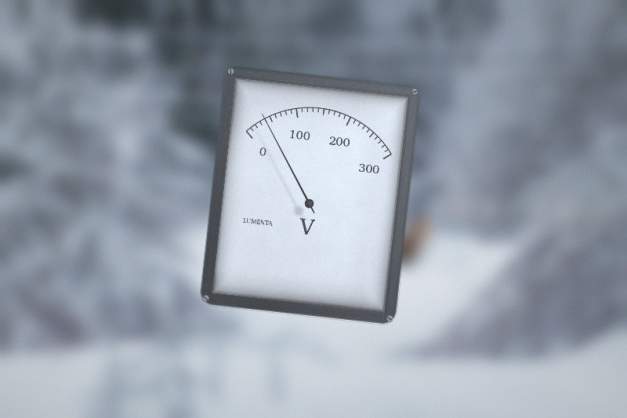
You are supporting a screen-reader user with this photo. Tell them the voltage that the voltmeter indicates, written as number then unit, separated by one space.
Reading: 40 V
